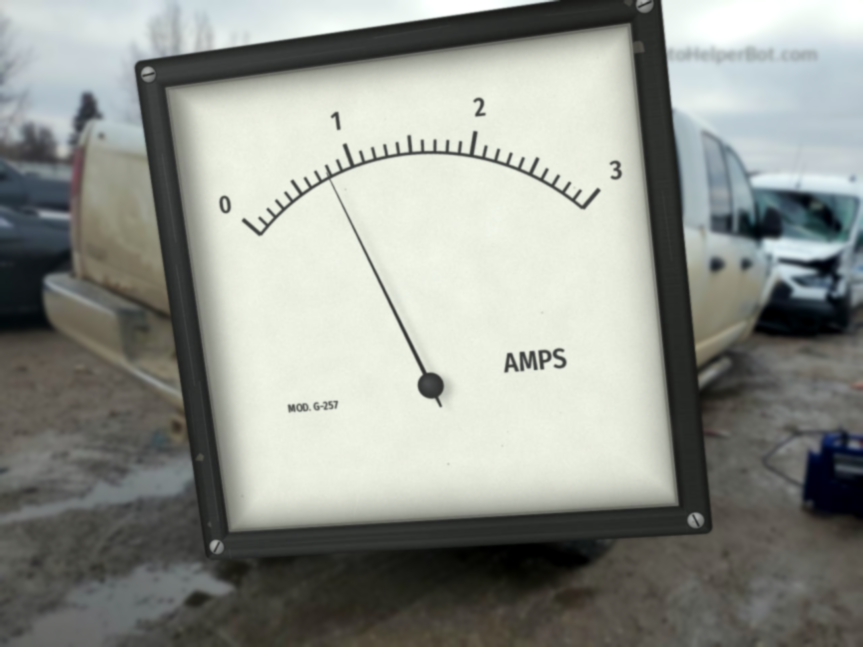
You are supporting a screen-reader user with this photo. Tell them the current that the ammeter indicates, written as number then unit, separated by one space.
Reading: 0.8 A
